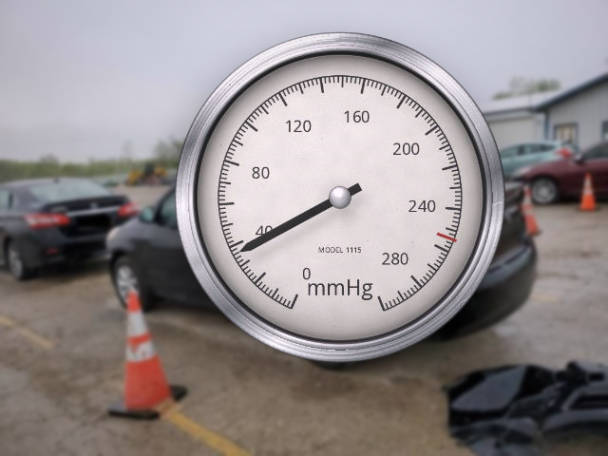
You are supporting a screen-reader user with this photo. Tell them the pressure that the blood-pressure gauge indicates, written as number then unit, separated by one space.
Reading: 36 mmHg
